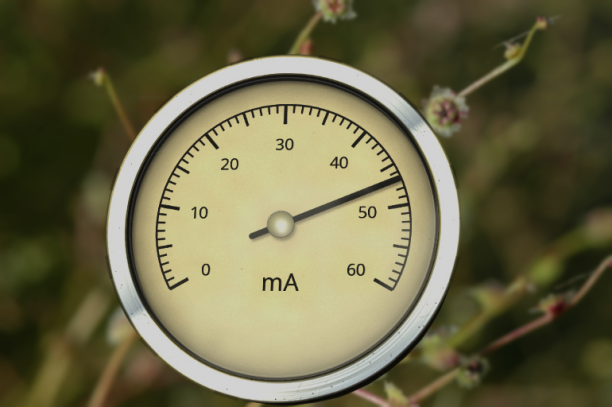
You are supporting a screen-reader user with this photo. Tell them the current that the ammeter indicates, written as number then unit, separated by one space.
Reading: 47 mA
